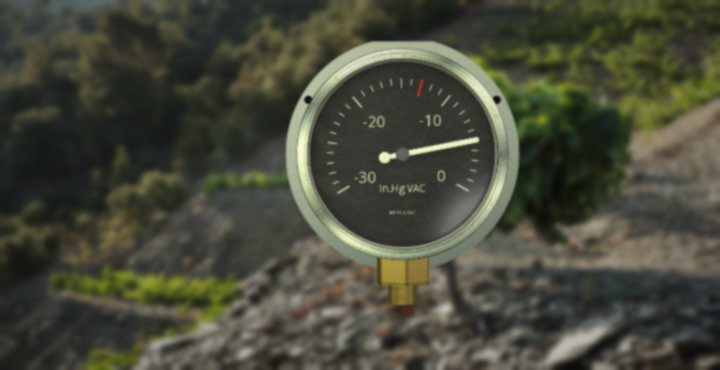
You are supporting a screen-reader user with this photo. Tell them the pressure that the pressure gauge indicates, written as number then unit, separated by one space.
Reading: -5 inHg
